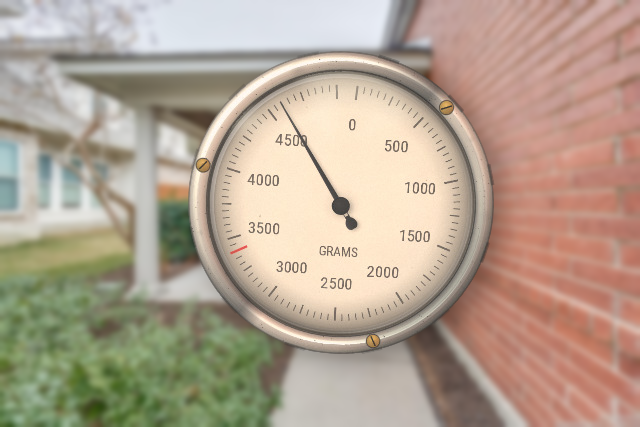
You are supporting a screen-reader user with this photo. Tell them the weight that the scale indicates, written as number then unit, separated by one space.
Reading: 4600 g
